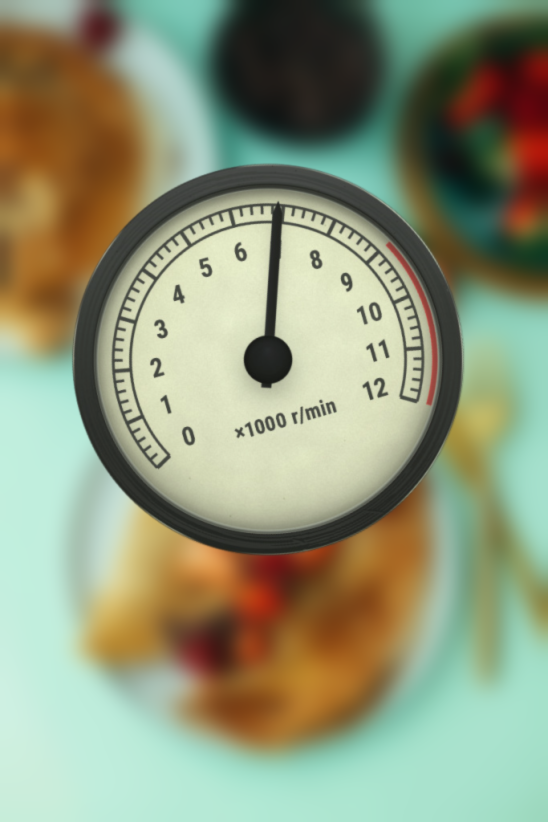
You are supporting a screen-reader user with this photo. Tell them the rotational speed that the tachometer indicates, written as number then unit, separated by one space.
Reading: 6900 rpm
